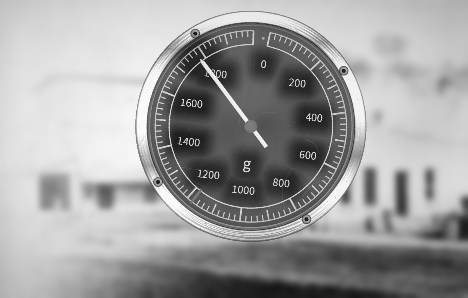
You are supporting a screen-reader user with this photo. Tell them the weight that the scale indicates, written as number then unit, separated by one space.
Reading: 1780 g
